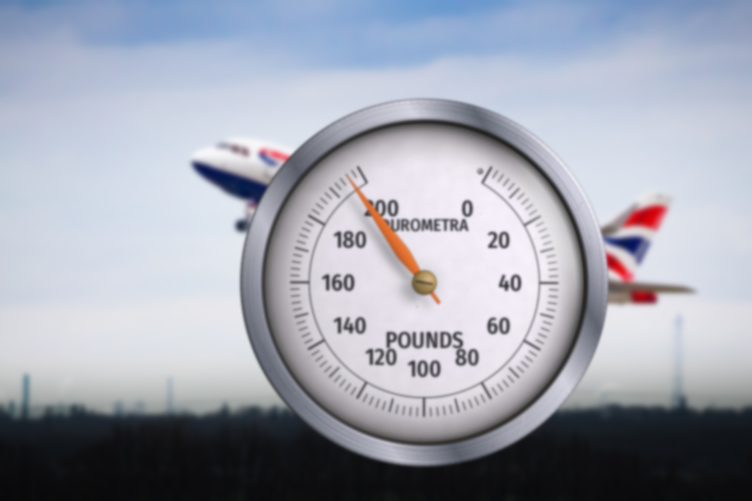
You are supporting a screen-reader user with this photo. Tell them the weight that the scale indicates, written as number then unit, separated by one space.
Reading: 196 lb
